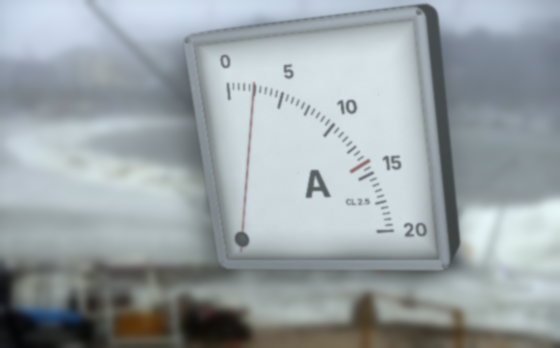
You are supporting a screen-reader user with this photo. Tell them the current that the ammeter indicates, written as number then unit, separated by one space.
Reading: 2.5 A
